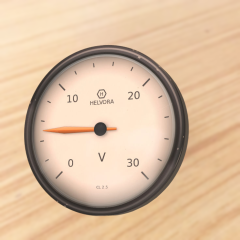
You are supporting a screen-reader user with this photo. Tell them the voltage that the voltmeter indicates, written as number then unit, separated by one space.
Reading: 5 V
